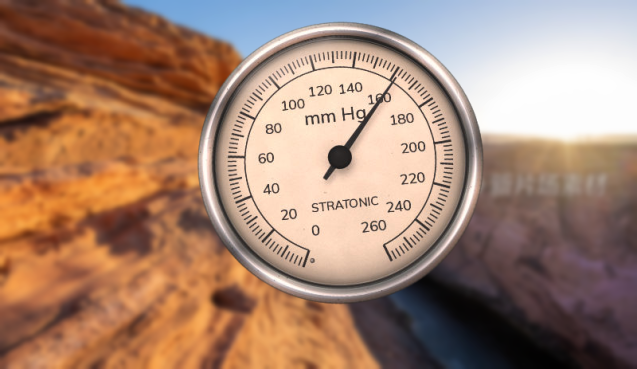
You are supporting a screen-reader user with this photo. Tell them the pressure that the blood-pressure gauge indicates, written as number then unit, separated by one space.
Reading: 162 mmHg
